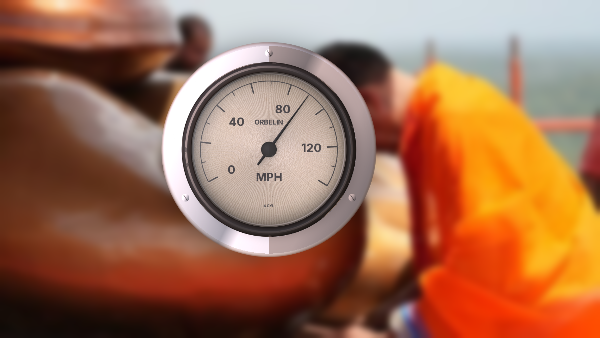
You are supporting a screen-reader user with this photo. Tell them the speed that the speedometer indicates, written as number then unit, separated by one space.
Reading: 90 mph
